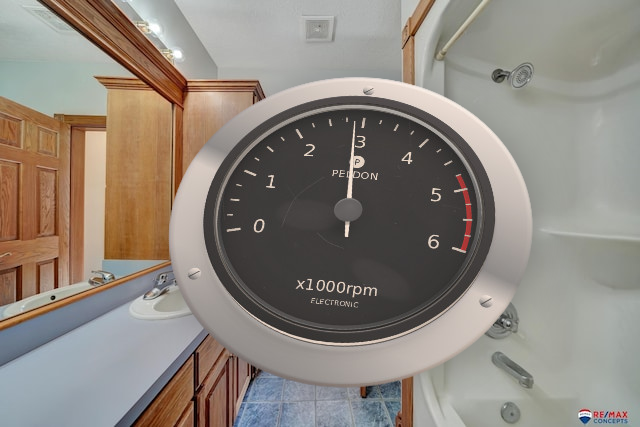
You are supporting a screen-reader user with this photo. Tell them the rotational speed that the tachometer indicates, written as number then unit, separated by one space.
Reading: 2875 rpm
